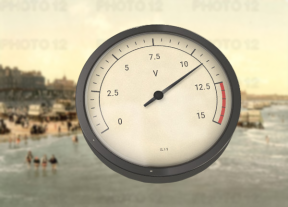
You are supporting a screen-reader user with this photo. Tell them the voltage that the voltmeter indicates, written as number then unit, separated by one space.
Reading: 11 V
